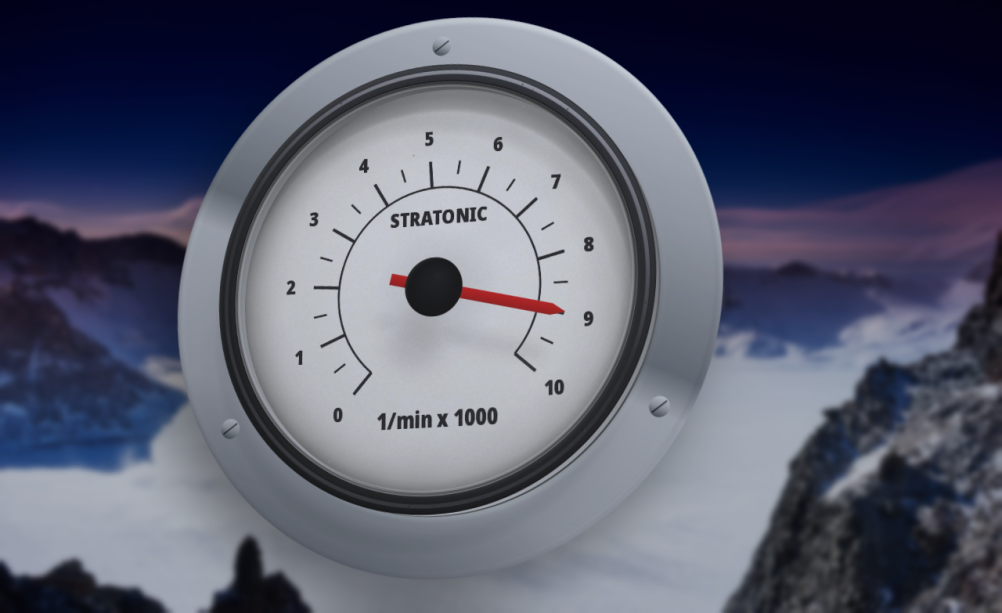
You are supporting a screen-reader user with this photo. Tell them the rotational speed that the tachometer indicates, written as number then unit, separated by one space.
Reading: 9000 rpm
